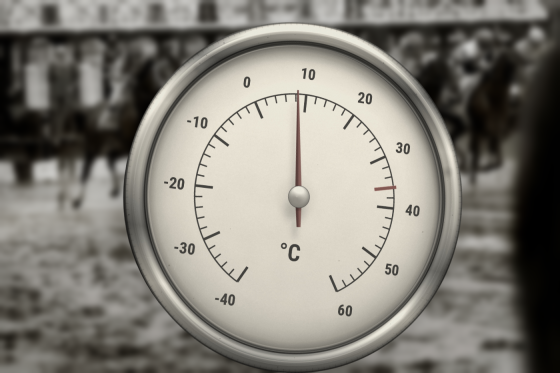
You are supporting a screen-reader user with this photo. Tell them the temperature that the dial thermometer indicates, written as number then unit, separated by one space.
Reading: 8 °C
